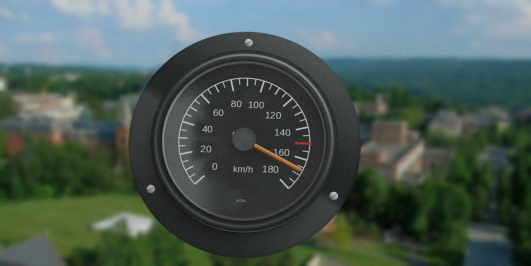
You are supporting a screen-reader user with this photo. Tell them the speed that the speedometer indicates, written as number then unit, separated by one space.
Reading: 167.5 km/h
